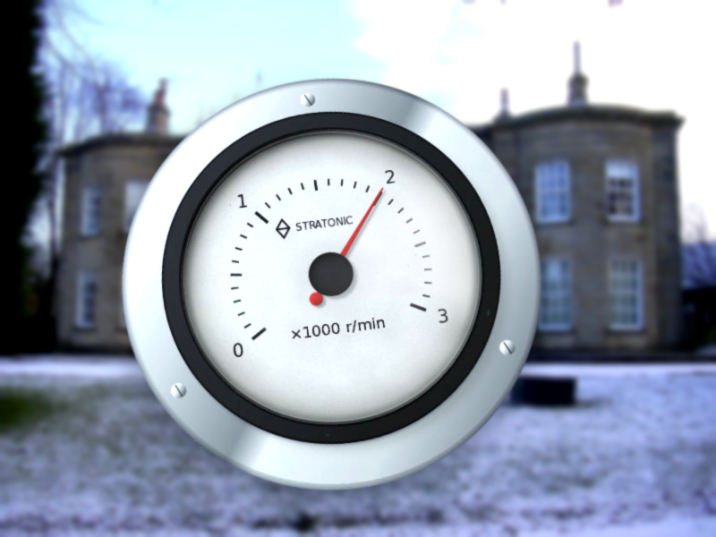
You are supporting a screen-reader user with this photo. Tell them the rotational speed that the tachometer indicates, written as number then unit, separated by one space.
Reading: 2000 rpm
